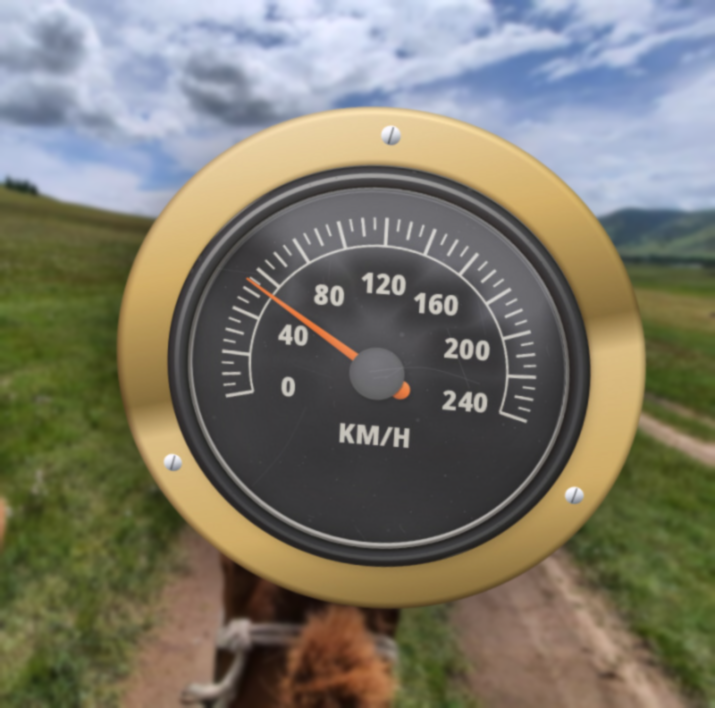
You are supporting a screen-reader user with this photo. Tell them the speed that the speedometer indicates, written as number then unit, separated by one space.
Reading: 55 km/h
